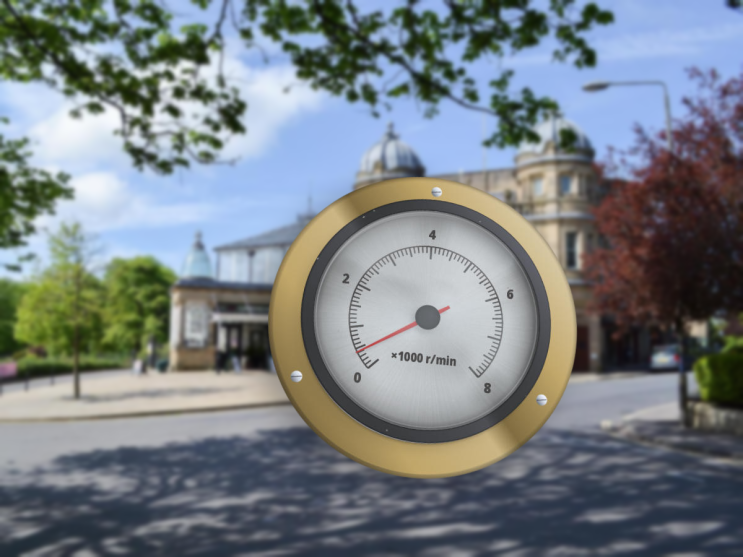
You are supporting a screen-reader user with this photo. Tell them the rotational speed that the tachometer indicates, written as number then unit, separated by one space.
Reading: 400 rpm
